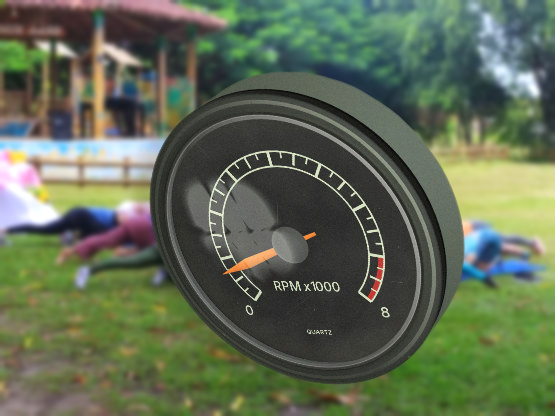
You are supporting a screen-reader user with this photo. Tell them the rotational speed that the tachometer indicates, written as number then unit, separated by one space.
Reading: 750 rpm
